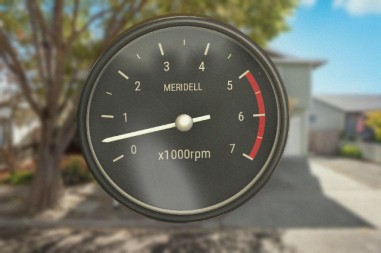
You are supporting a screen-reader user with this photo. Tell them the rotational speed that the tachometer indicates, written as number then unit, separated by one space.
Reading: 500 rpm
